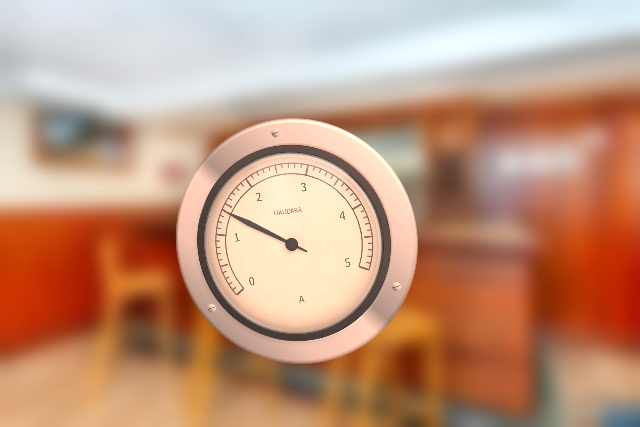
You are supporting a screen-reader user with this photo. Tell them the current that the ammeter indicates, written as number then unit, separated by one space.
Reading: 1.4 A
